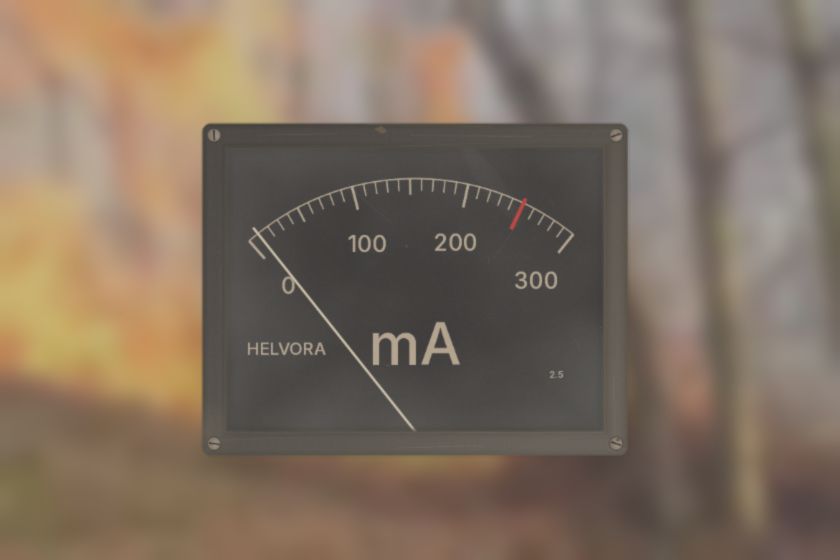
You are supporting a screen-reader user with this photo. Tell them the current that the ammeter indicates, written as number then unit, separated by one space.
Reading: 10 mA
